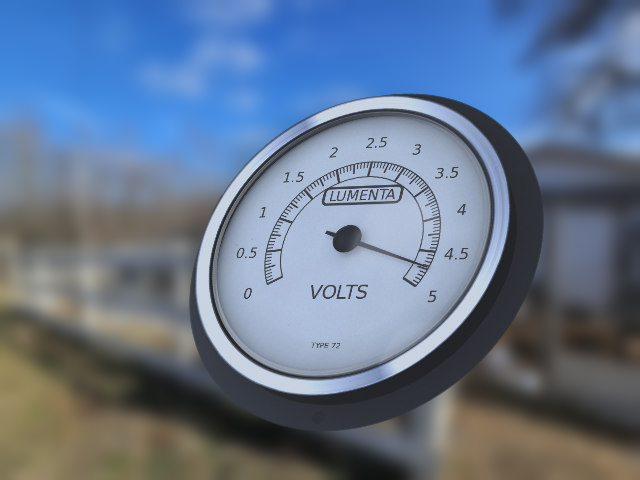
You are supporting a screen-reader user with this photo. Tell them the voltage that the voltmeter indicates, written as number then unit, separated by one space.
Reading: 4.75 V
